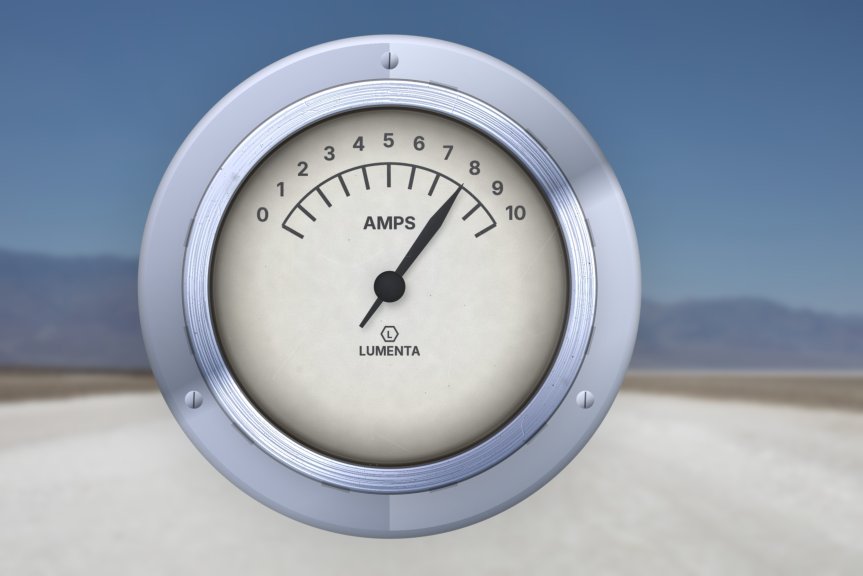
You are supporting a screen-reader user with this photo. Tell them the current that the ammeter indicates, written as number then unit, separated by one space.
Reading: 8 A
